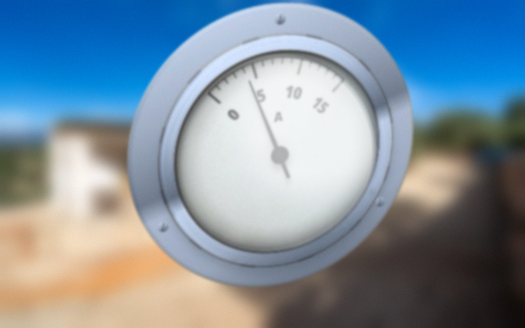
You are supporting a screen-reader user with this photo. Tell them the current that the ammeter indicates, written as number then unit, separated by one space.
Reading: 4 A
